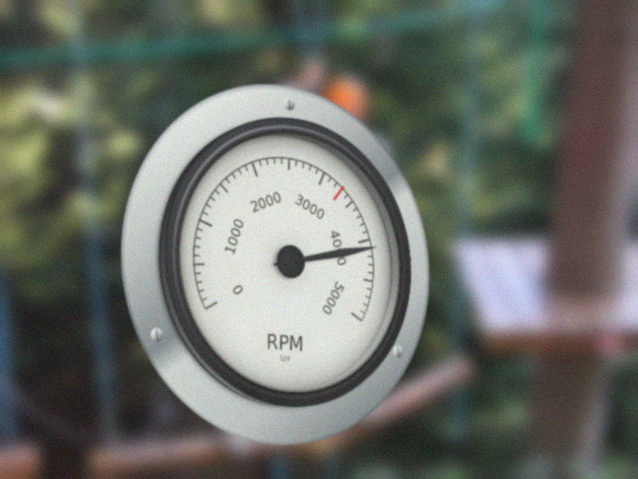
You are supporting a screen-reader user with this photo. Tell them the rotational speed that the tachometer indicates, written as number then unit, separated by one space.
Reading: 4100 rpm
